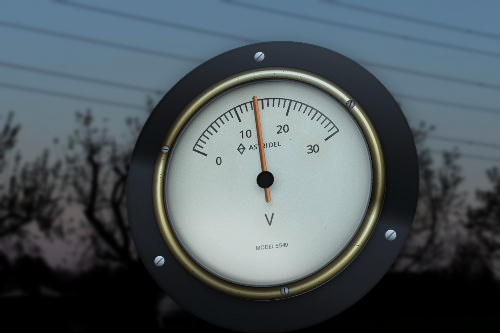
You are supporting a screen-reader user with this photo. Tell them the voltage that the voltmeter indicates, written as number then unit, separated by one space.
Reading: 14 V
